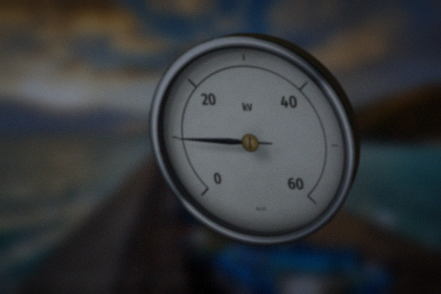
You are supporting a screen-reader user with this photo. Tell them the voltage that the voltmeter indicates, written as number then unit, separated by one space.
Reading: 10 kV
